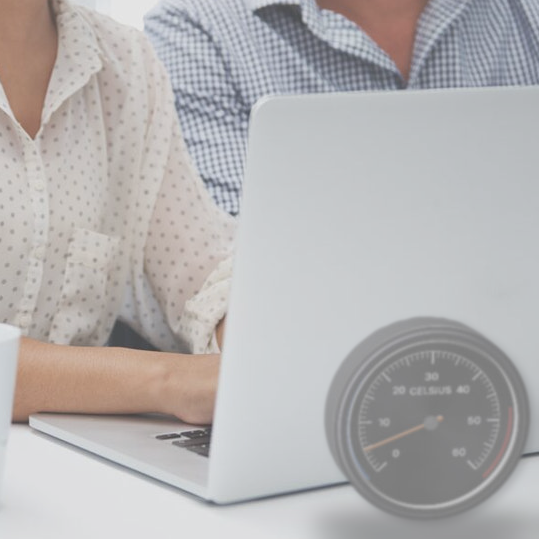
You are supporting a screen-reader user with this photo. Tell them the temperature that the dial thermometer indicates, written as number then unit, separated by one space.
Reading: 5 °C
